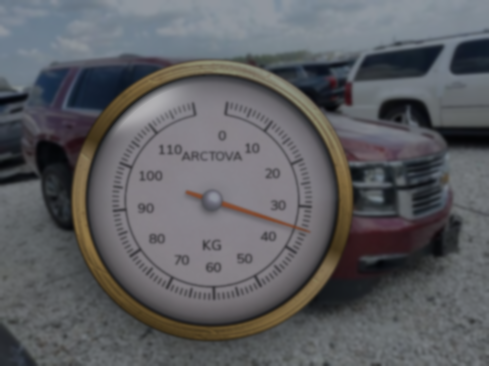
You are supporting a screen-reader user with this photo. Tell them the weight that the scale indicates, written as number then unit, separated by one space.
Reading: 35 kg
